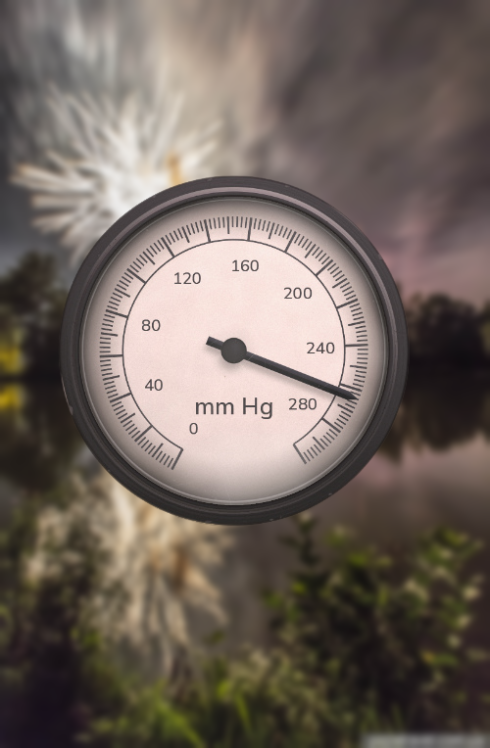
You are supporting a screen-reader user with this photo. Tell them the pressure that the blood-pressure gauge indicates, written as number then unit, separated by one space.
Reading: 264 mmHg
